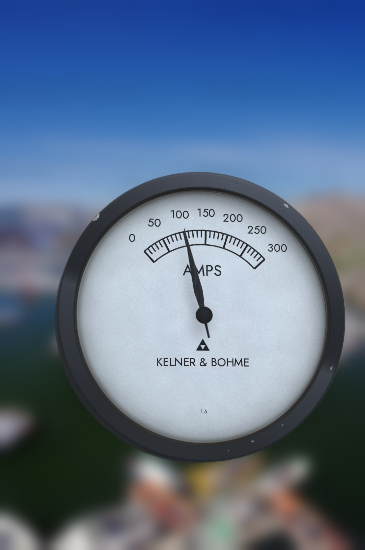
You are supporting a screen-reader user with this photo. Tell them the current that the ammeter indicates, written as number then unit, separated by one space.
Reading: 100 A
